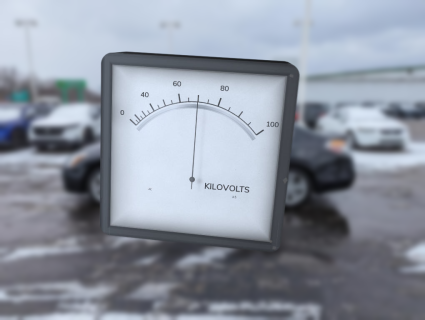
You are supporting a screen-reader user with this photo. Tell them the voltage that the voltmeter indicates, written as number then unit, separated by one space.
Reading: 70 kV
